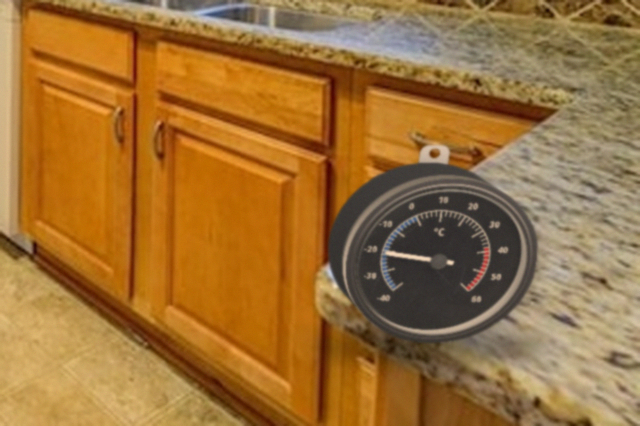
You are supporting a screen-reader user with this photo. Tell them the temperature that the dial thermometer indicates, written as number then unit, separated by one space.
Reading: -20 °C
